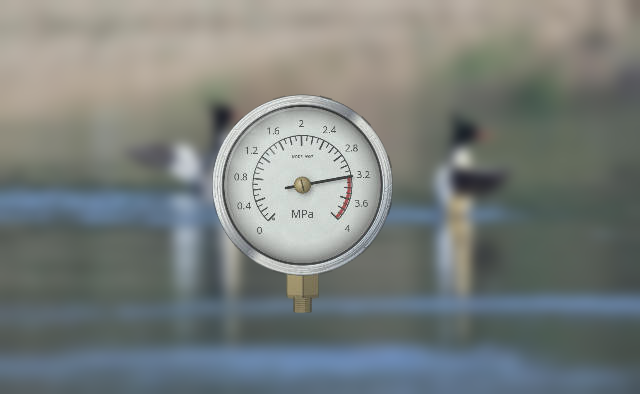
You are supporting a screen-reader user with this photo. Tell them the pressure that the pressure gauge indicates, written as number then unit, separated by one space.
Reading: 3.2 MPa
